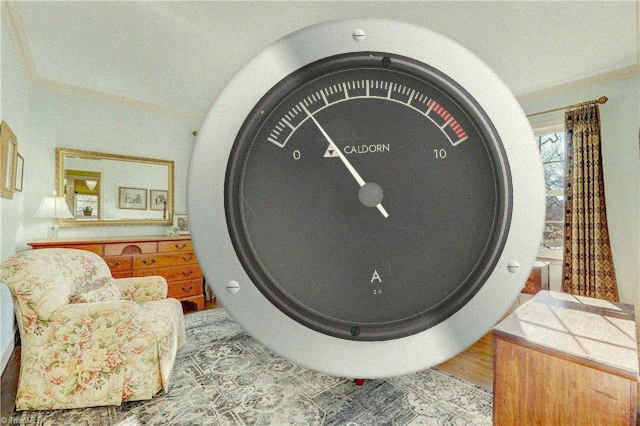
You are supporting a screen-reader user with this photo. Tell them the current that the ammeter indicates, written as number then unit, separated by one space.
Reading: 2 A
